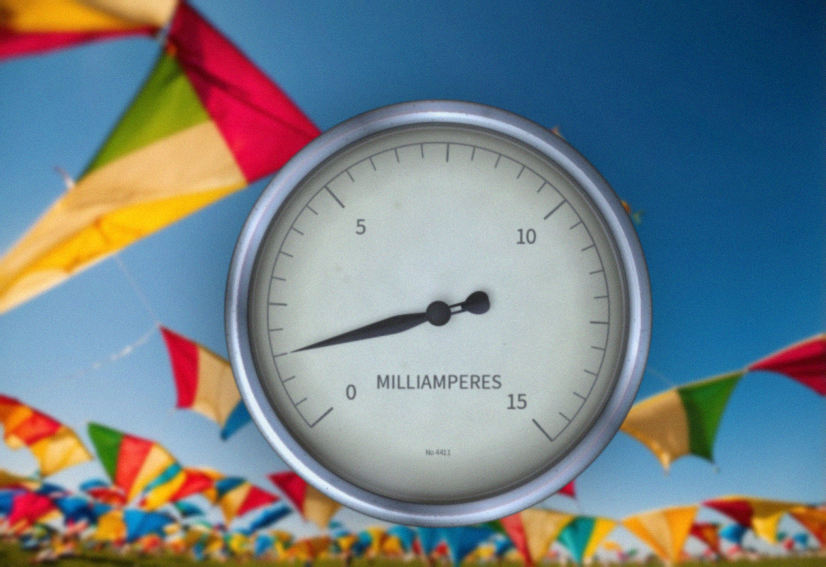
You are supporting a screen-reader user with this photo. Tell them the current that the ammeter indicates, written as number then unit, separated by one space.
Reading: 1.5 mA
